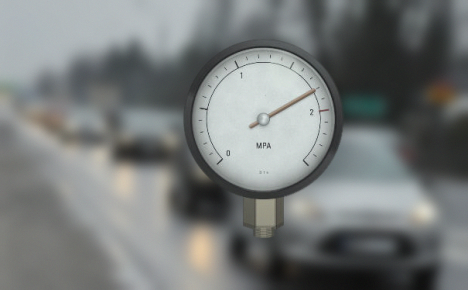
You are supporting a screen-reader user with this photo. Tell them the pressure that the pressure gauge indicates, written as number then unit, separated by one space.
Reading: 1.8 MPa
